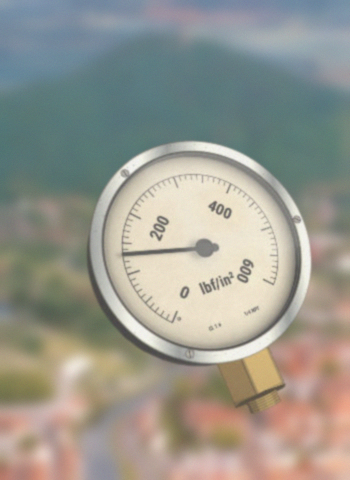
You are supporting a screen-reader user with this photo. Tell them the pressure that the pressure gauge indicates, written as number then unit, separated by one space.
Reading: 130 psi
